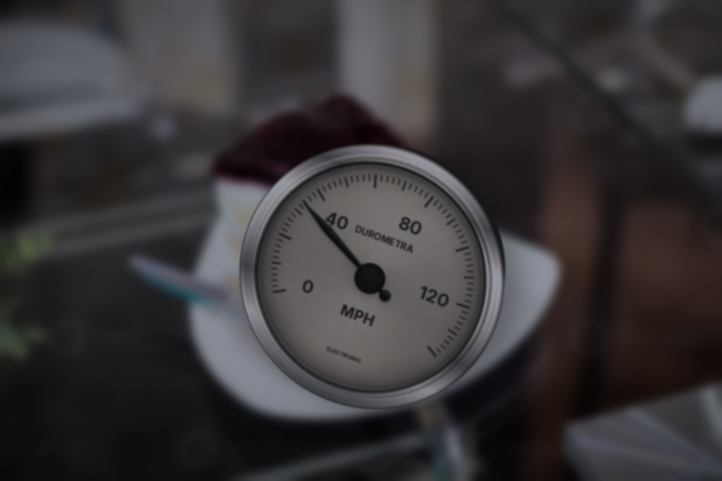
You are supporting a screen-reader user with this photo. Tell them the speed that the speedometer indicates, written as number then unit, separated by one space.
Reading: 34 mph
